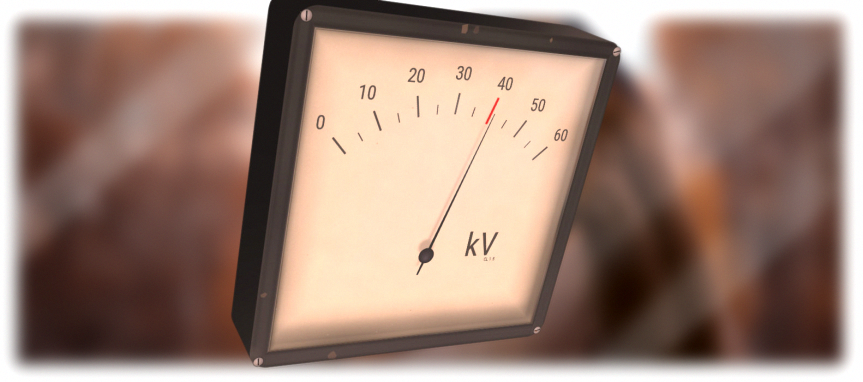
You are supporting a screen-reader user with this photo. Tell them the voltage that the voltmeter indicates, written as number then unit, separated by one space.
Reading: 40 kV
